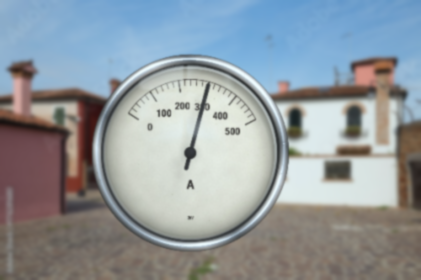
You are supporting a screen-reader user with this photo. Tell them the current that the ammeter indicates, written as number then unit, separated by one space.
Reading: 300 A
